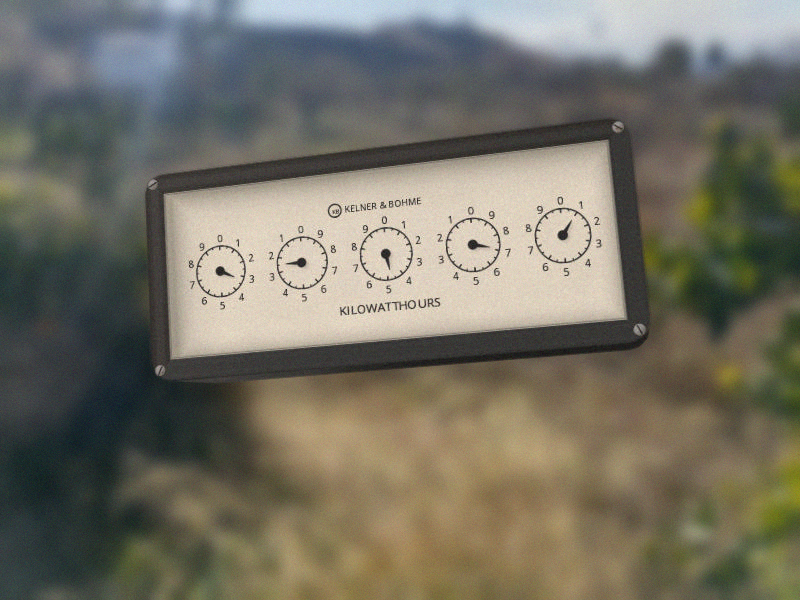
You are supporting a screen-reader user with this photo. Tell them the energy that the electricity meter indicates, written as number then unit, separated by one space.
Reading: 32471 kWh
